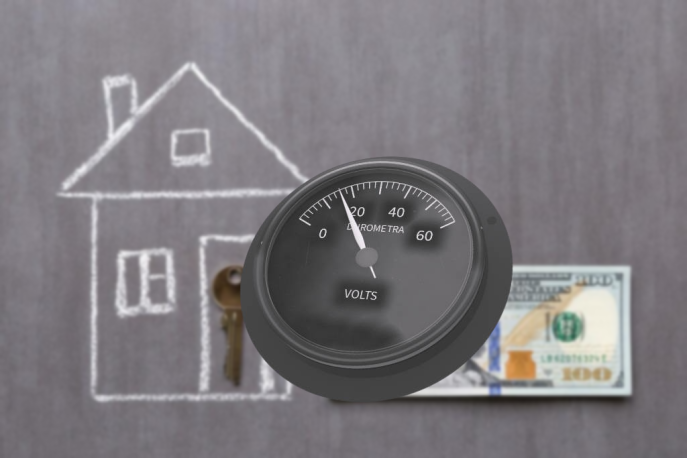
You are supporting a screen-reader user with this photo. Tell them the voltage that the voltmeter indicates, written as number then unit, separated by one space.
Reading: 16 V
